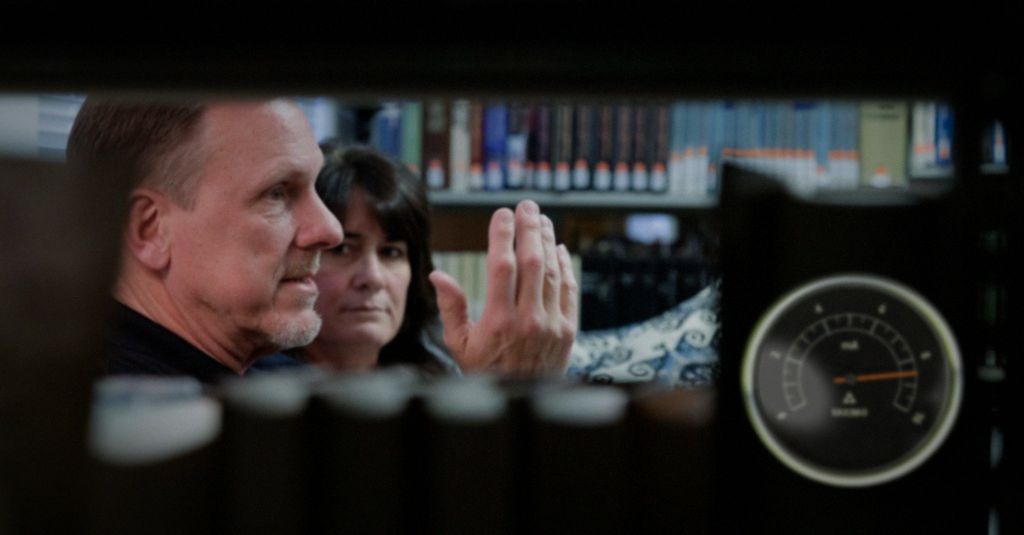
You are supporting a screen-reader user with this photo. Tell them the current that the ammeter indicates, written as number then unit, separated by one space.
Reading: 8.5 mA
